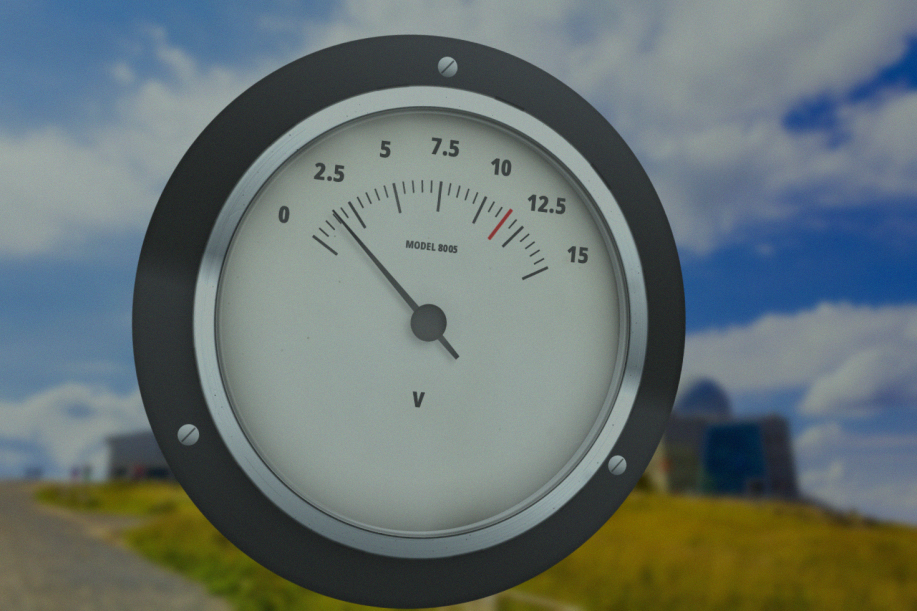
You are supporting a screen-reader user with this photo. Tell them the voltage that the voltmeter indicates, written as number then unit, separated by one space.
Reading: 1.5 V
